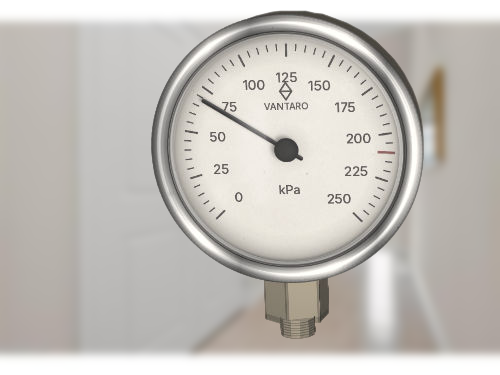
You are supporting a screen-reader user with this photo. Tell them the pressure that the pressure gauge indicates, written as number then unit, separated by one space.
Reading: 70 kPa
